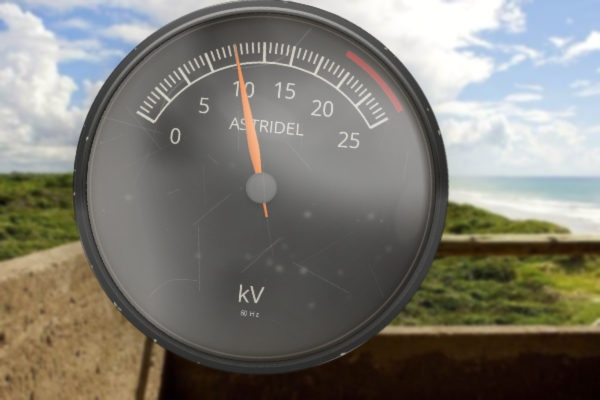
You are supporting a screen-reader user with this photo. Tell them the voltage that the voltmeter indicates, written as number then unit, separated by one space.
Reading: 10 kV
